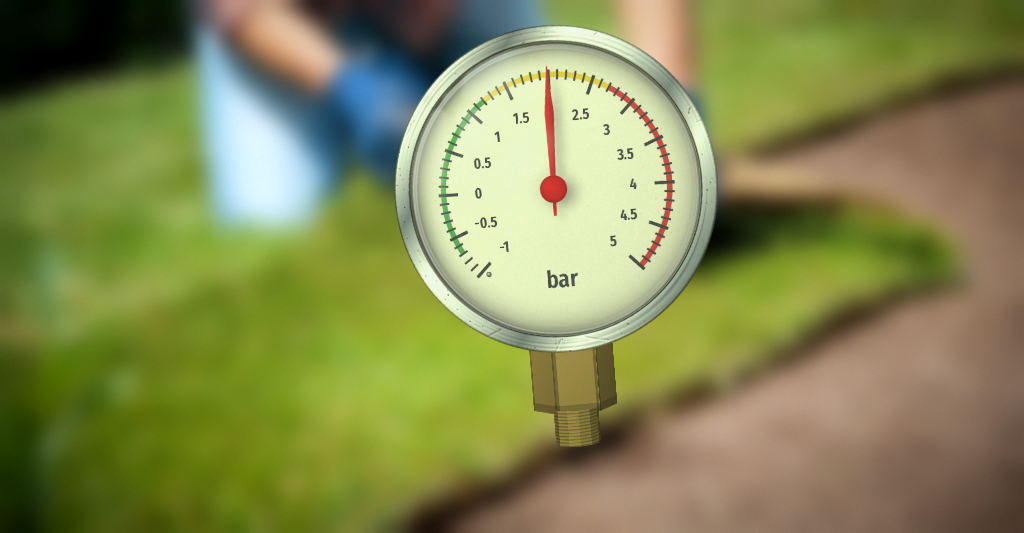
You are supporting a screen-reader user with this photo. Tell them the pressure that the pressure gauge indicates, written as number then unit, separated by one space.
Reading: 2 bar
